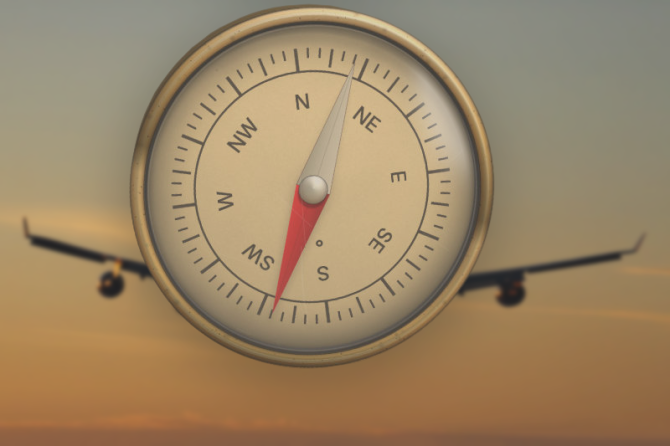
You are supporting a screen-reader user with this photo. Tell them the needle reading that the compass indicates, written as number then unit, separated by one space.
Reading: 205 °
